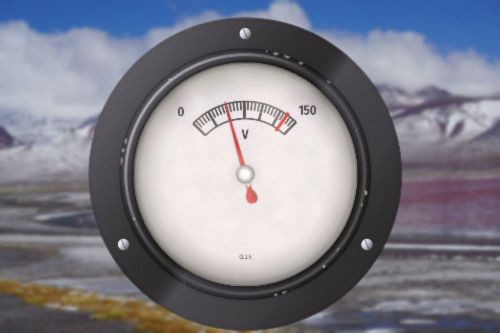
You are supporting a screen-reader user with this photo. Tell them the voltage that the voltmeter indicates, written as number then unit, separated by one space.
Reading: 50 V
